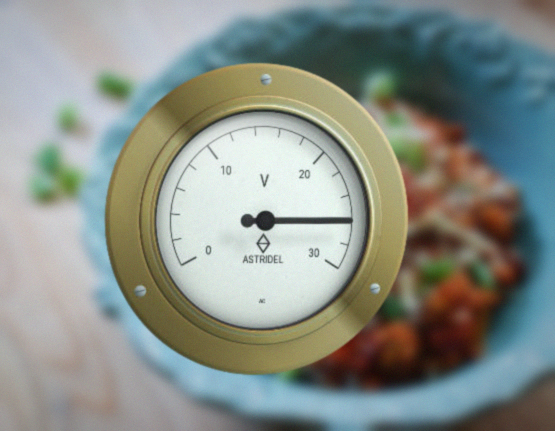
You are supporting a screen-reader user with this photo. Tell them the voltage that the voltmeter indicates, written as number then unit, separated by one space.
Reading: 26 V
